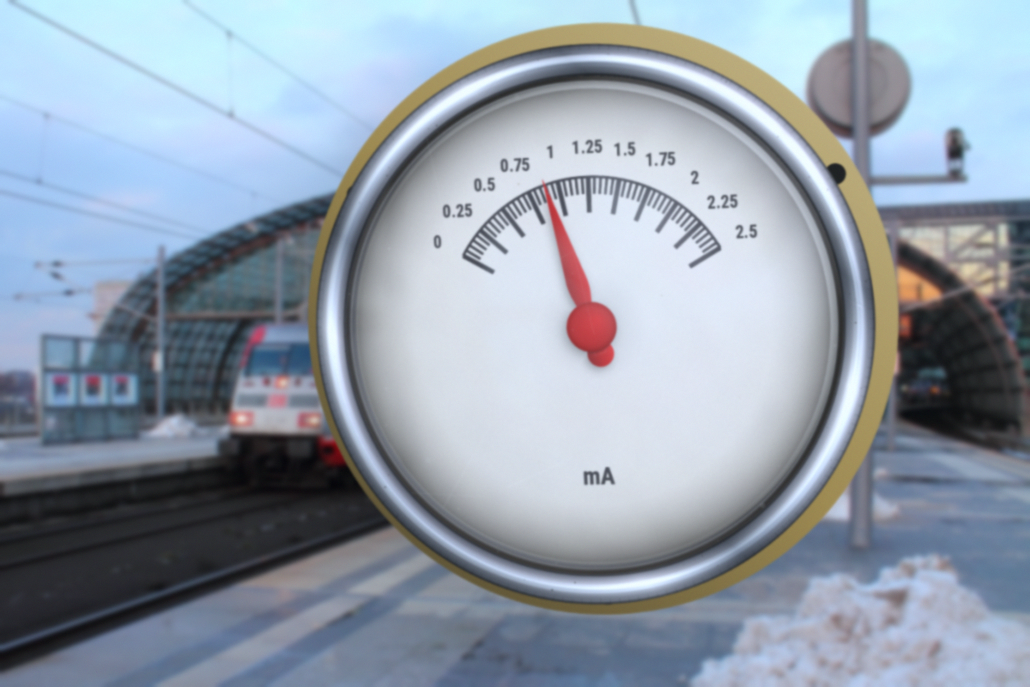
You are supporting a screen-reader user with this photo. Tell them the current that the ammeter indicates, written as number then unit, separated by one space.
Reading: 0.9 mA
